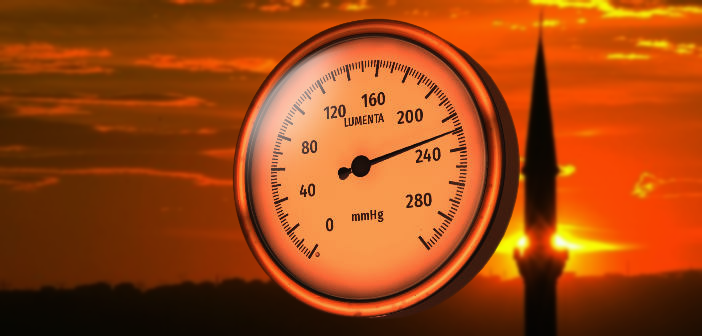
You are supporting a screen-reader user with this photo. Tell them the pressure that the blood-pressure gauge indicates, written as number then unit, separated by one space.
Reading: 230 mmHg
